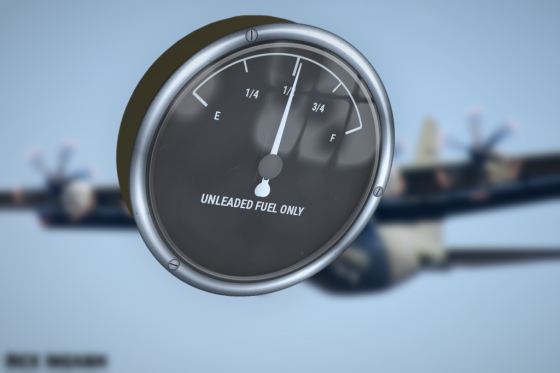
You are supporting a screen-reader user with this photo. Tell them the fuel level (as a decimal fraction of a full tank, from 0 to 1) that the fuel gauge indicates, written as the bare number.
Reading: 0.5
